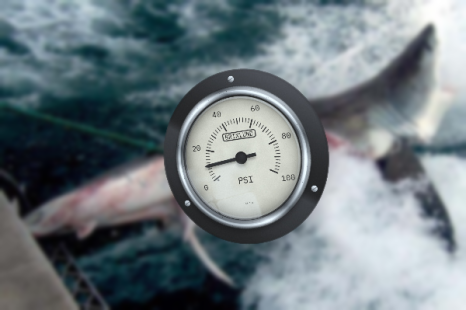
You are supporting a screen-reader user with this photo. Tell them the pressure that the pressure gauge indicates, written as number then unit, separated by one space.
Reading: 10 psi
